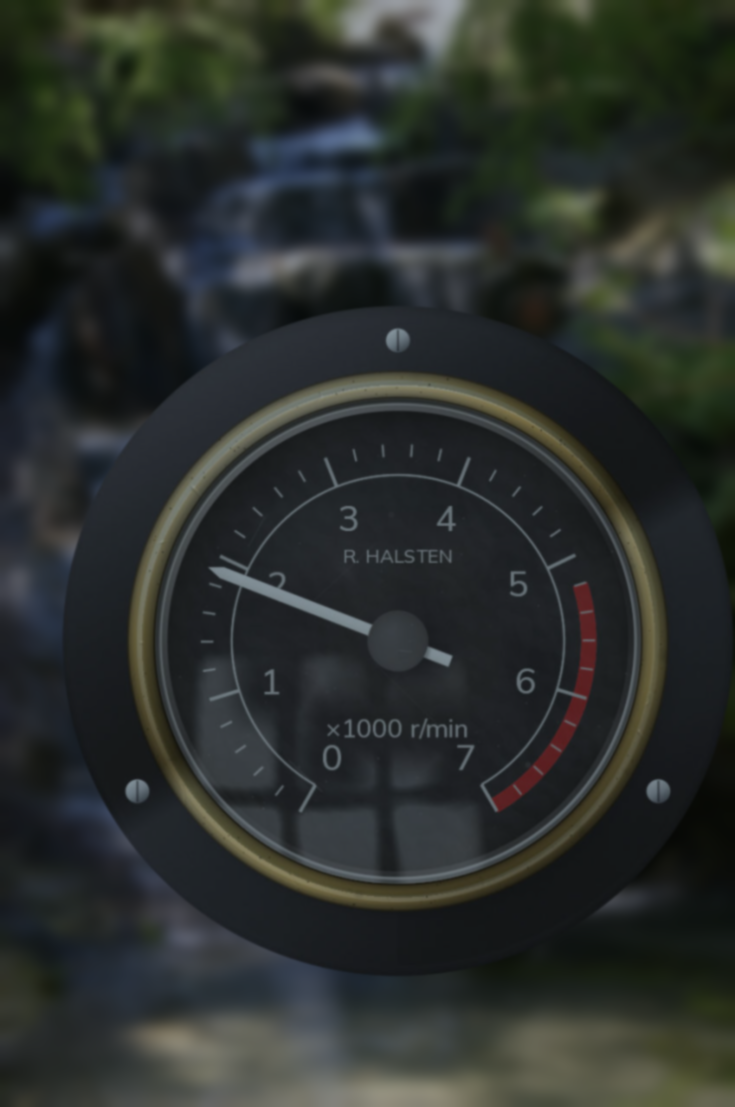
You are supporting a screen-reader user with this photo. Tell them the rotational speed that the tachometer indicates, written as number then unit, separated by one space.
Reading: 1900 rpm
